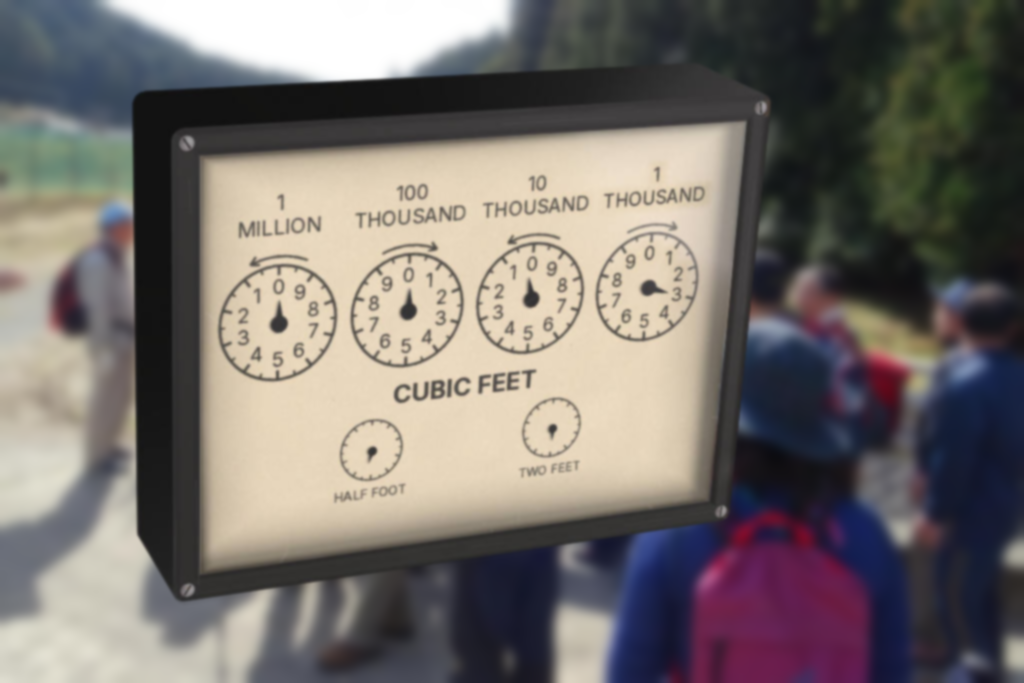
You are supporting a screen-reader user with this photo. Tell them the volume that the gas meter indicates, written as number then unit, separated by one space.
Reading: 300 ft³
